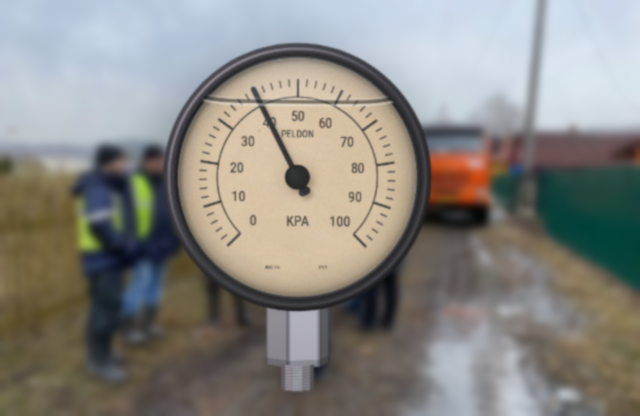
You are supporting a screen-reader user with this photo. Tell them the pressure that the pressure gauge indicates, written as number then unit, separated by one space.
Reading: 40 kPa
